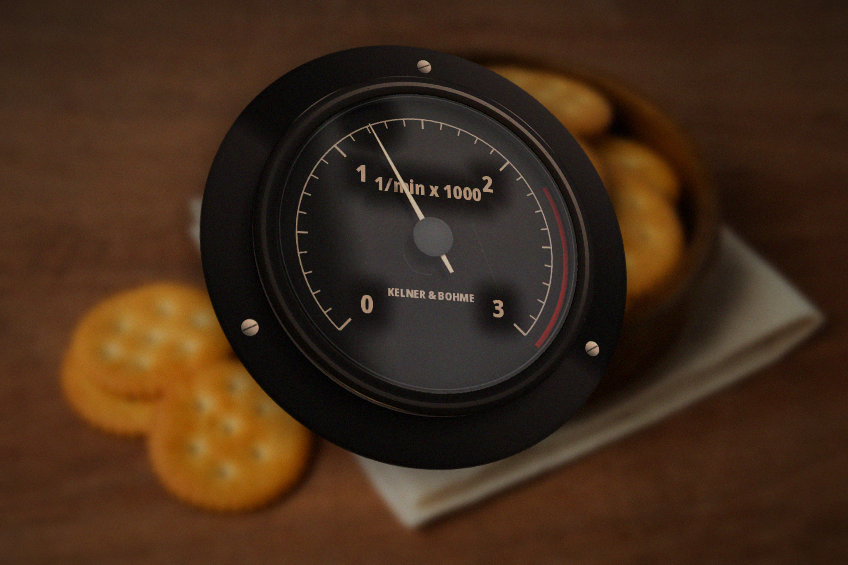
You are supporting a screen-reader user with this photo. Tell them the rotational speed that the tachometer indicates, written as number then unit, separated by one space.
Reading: 1200 rpm
